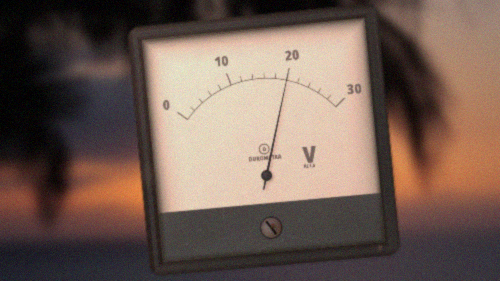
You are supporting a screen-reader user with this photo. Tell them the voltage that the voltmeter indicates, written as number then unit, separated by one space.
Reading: 20 V
